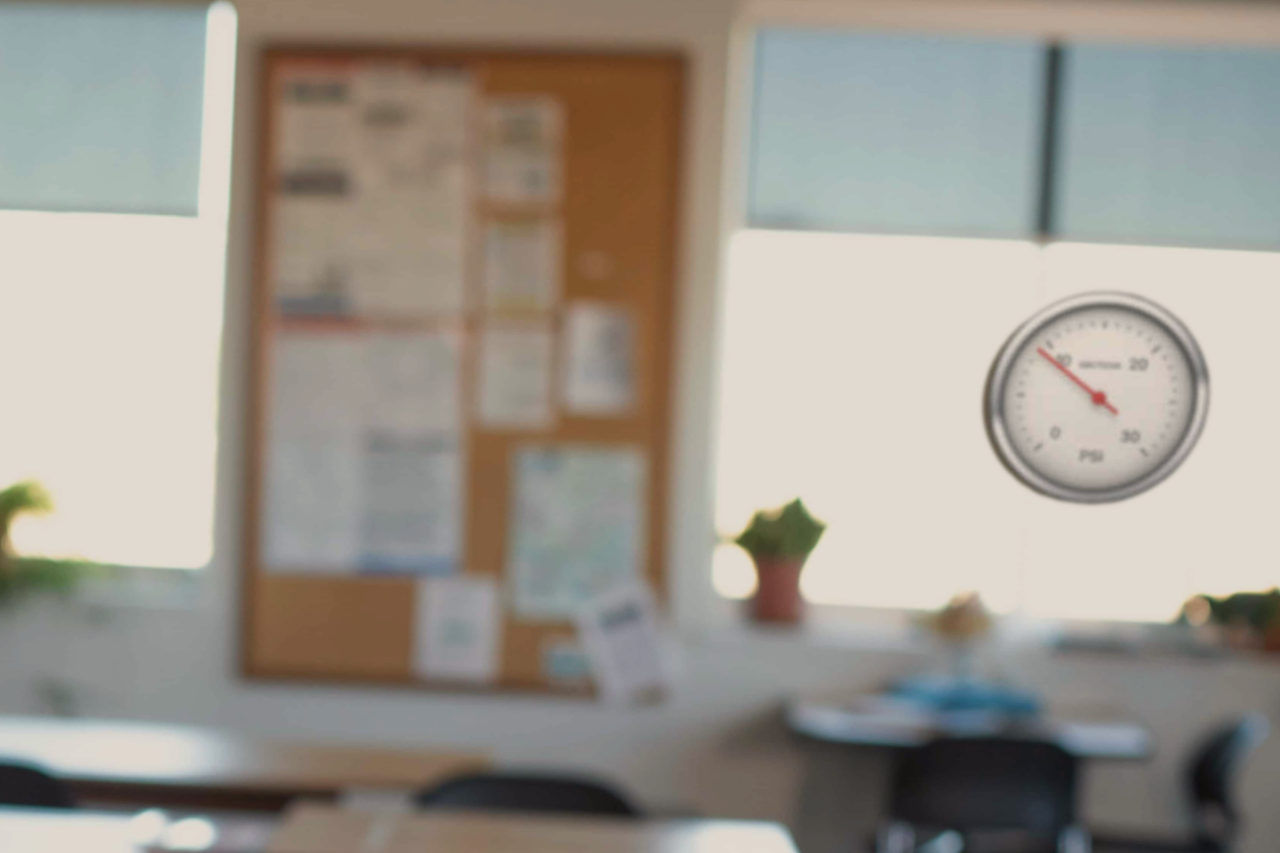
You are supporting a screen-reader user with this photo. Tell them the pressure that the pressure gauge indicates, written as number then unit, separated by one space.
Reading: 9 psi
